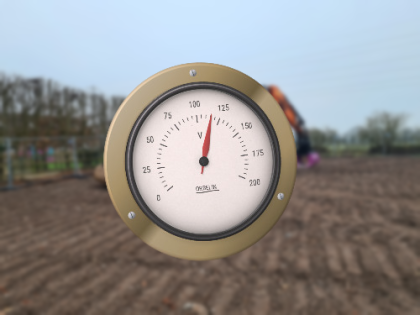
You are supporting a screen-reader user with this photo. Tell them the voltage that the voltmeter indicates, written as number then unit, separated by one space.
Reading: 115 V
